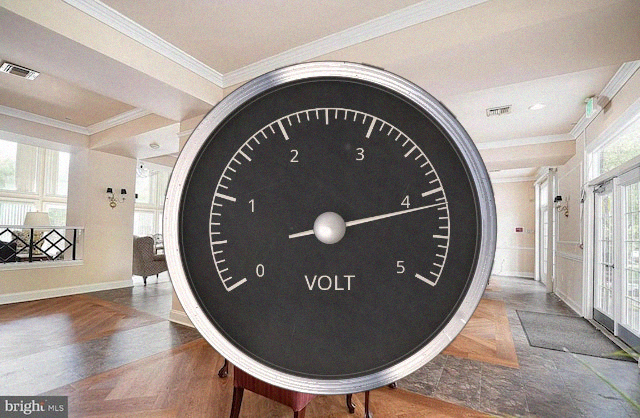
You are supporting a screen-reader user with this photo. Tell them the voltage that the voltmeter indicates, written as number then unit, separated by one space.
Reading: 4.15 V
